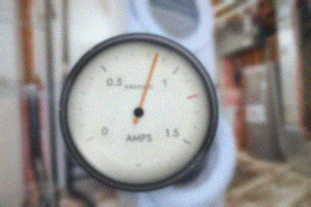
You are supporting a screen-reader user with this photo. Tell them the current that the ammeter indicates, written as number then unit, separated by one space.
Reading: 0.85 A
